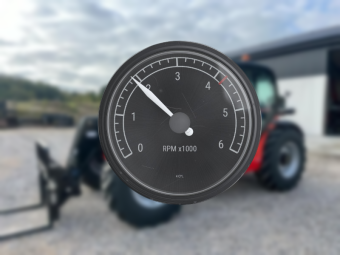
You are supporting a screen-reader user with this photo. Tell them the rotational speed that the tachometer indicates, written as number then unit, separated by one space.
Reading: 1900 rpm
